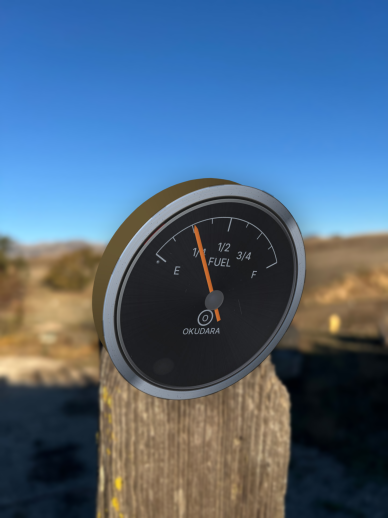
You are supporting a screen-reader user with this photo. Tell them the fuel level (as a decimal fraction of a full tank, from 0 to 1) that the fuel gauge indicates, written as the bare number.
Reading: 0.25
